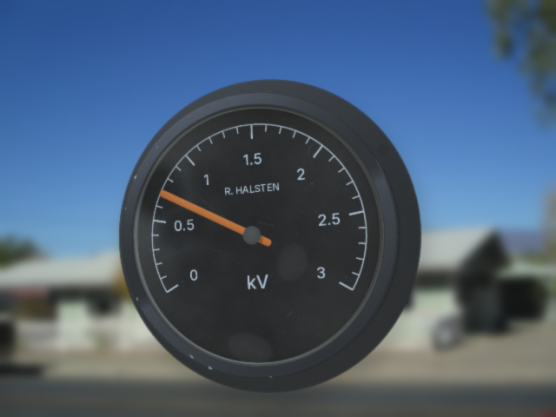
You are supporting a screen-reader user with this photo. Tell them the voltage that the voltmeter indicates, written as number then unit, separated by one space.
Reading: 0.7 kV
